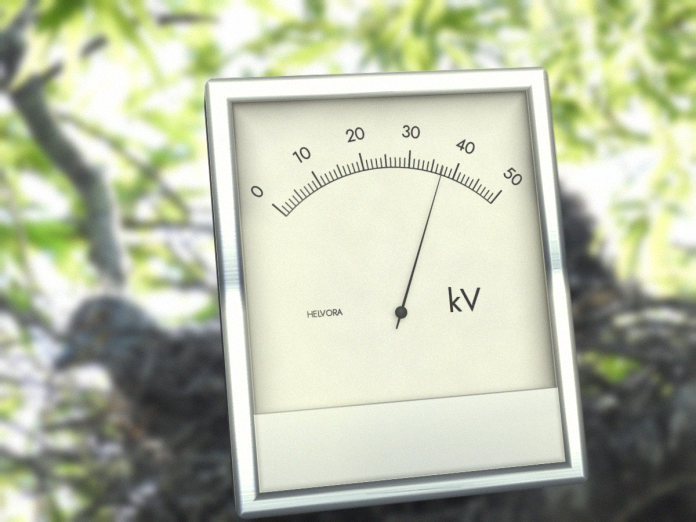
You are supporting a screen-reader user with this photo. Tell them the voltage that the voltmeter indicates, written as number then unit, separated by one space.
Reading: 37 kV
